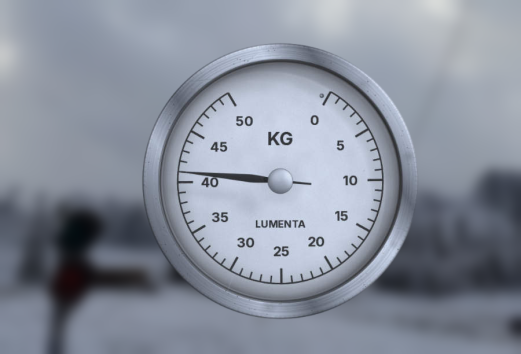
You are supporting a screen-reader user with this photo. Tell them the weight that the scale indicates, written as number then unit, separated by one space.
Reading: 41 kg
